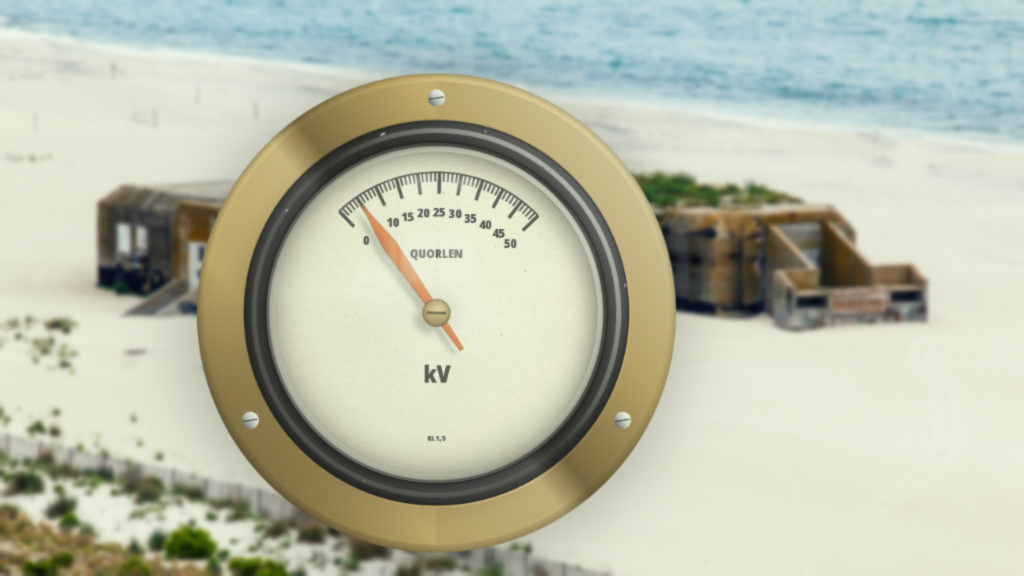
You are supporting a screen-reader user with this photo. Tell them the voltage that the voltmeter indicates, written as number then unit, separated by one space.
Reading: 5 kV
